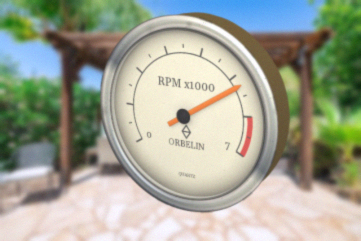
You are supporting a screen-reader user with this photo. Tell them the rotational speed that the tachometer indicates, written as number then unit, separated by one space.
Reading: 5250 rpm
